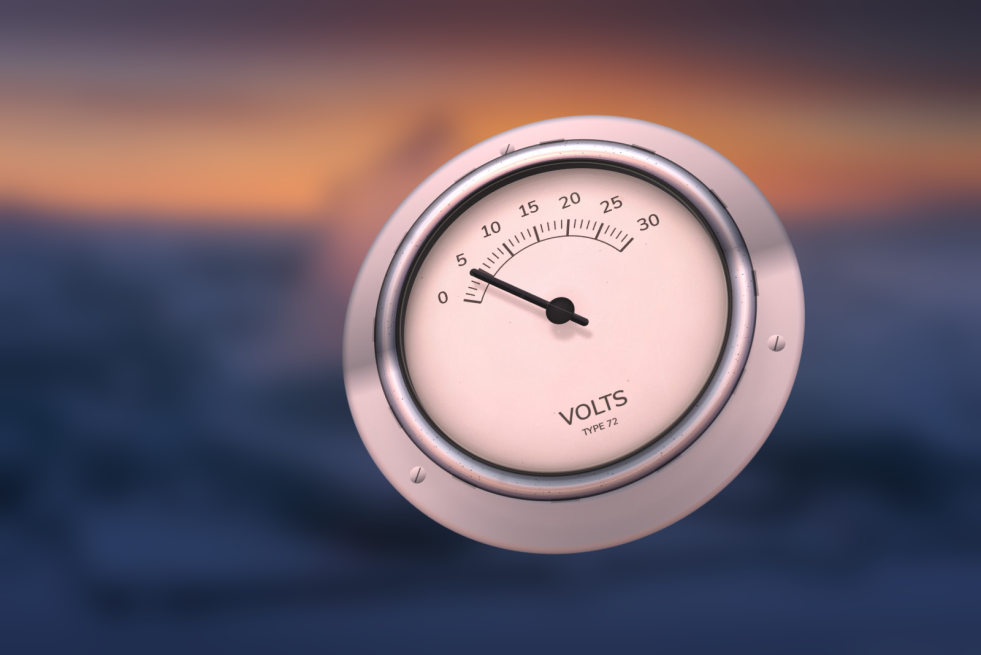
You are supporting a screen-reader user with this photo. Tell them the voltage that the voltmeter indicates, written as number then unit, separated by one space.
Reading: 4 V
